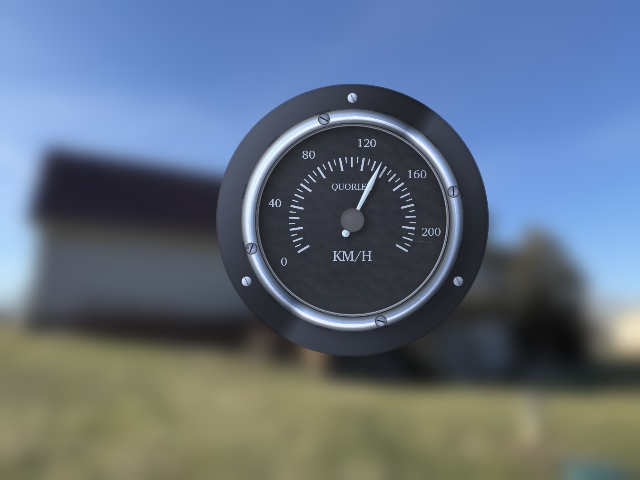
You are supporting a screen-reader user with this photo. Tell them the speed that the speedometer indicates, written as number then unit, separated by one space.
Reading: 135 km/h
